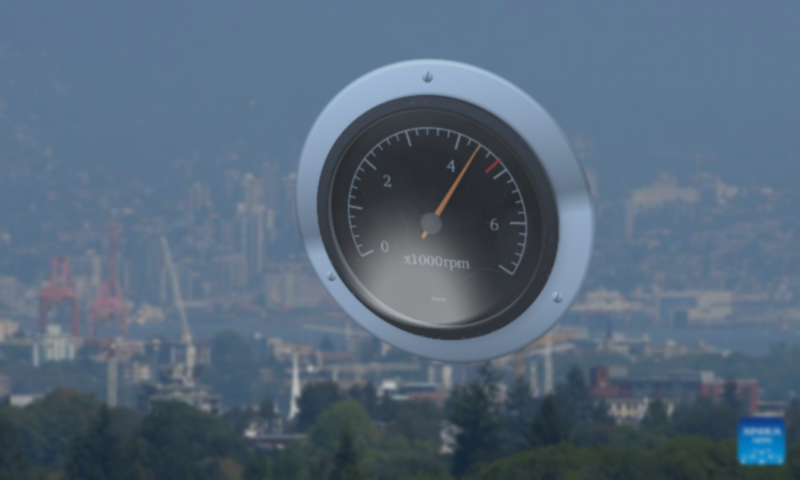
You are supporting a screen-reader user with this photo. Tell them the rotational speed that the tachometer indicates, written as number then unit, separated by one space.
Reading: 4400 rpm
